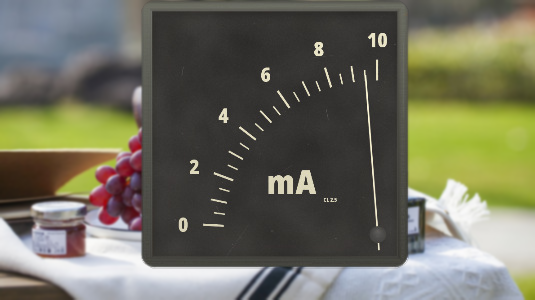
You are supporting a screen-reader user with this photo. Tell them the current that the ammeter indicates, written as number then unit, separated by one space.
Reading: 9.5 mA
